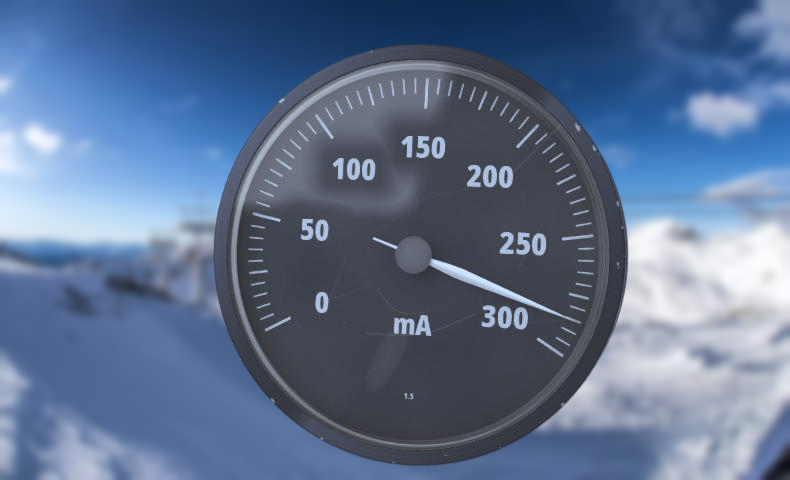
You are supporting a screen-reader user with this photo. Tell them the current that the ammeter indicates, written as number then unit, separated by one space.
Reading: 285 mA
